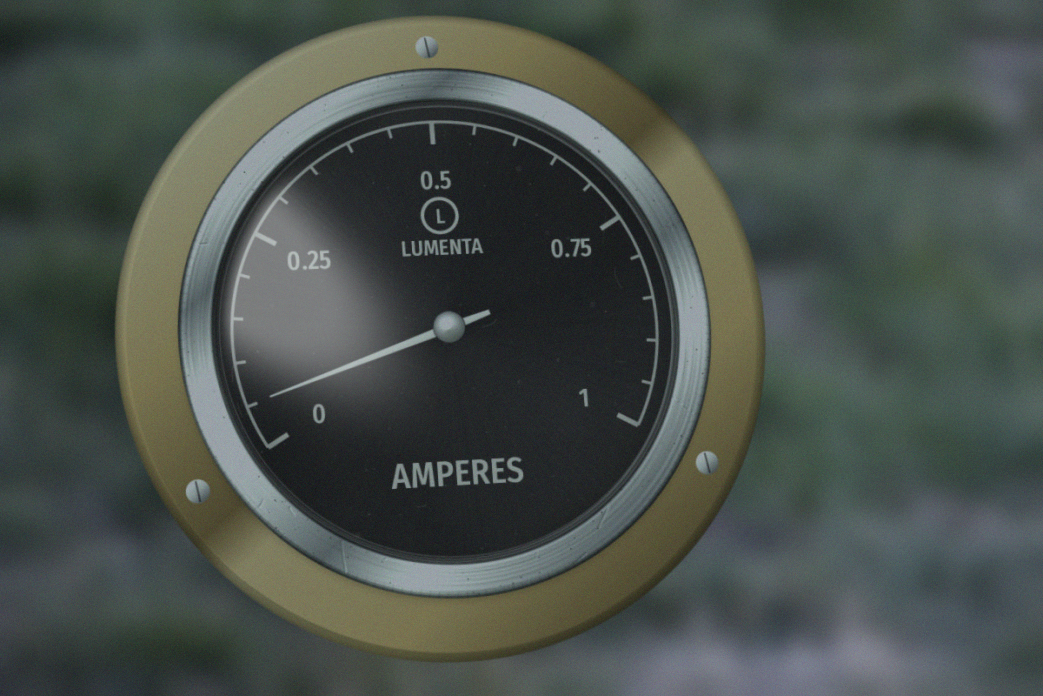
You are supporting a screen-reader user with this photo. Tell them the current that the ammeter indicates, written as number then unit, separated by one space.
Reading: 0.05 A
